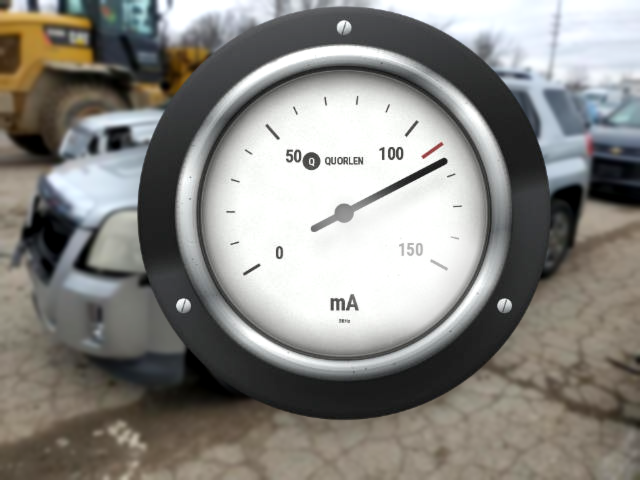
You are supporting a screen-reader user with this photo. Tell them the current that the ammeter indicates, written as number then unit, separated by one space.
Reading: 115 mA
